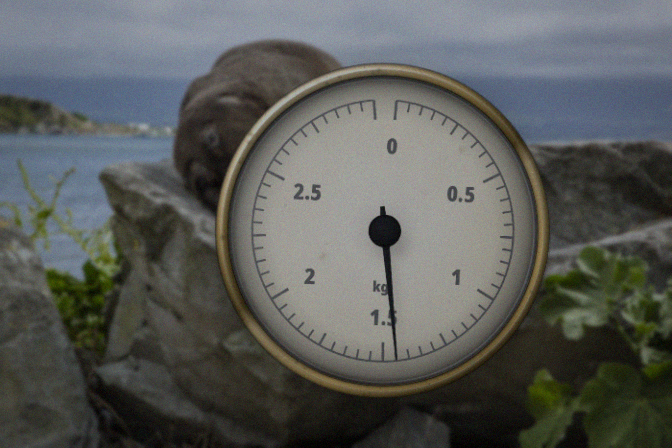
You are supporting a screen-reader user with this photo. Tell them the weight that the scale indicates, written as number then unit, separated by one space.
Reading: 1.45 kg
